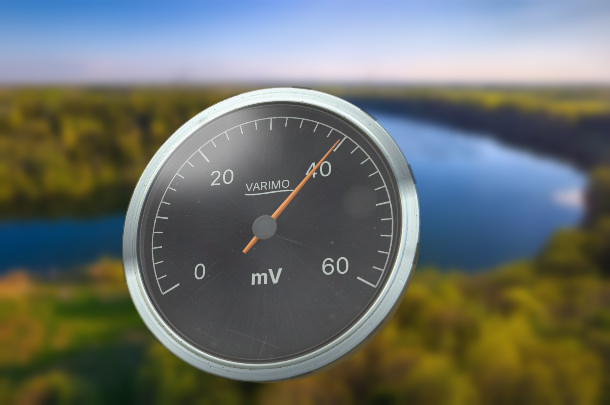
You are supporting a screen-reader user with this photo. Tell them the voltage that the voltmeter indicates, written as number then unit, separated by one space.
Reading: 40 mV
